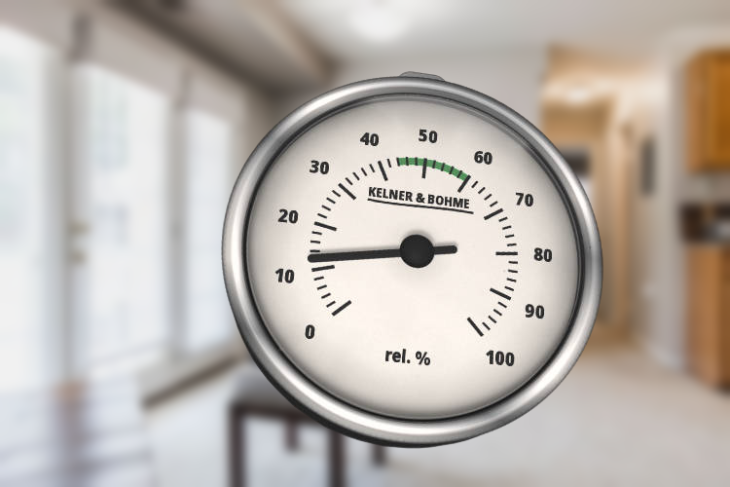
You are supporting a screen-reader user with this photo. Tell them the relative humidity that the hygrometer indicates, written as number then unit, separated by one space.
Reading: 12 %
